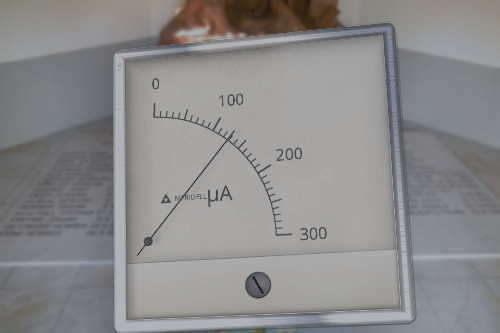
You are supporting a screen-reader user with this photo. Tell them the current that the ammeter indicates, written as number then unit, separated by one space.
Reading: 130 µA
